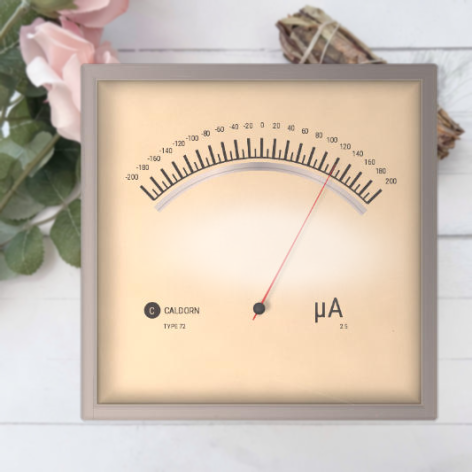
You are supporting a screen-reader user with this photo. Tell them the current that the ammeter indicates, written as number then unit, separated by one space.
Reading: 120 µA
